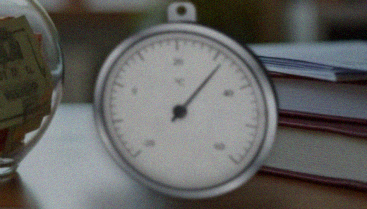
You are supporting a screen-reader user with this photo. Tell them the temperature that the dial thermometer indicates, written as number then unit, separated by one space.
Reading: 32 °C
